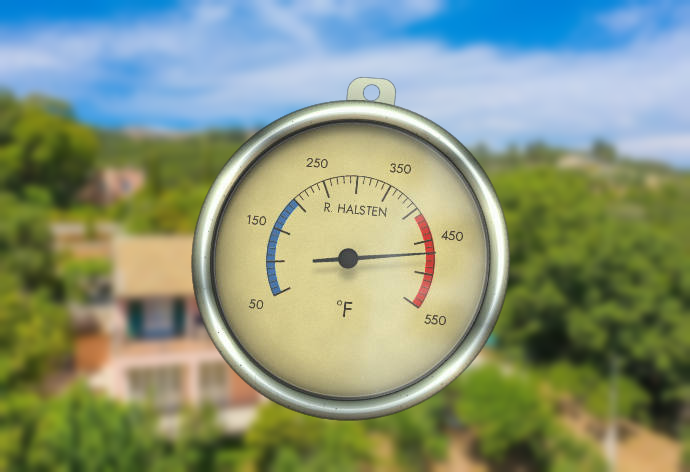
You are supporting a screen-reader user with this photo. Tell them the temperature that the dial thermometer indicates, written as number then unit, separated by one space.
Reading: 470 °F
